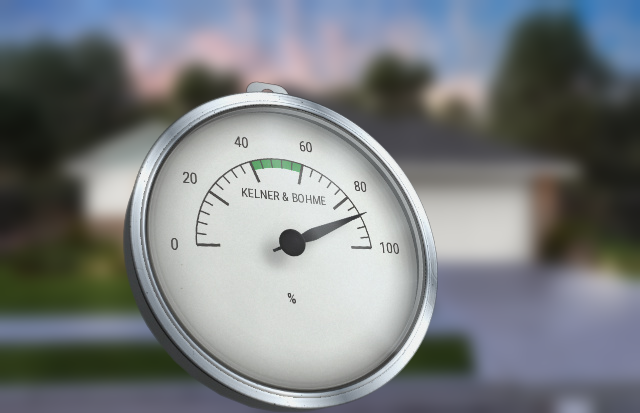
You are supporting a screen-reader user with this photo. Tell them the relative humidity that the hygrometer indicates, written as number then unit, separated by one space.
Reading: 88 %
